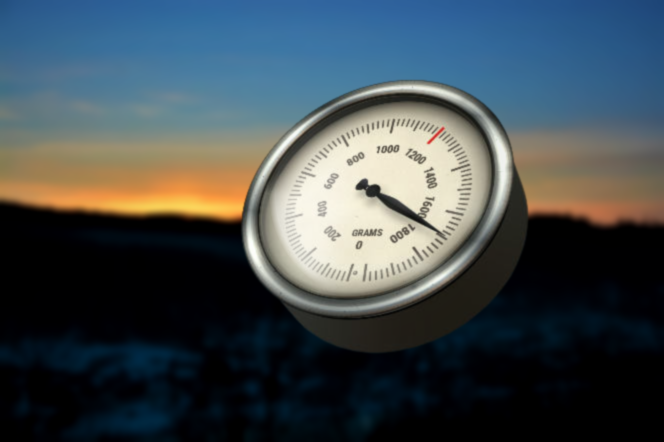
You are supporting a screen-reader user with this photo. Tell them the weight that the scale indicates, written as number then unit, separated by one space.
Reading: 1700 g
